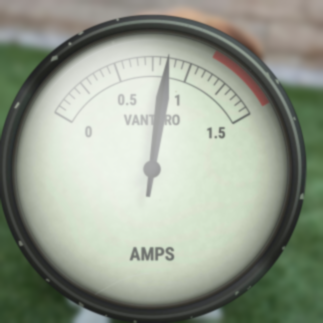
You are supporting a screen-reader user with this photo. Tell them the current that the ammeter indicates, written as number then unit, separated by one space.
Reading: 0.85 A
